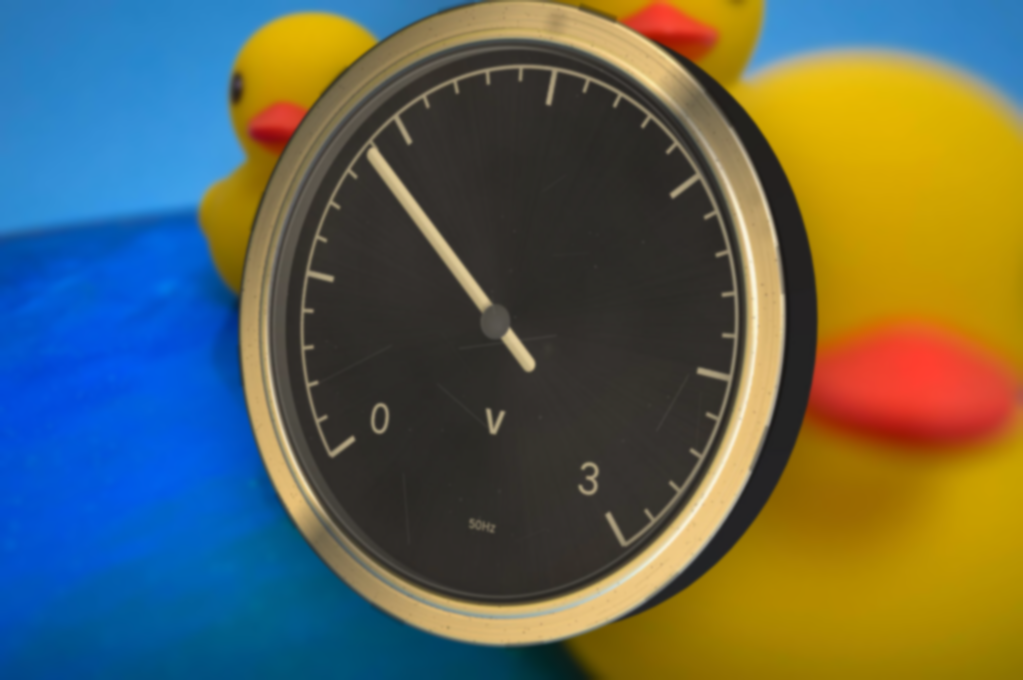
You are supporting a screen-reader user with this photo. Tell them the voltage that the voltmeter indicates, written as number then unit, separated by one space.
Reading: 0.9 V
